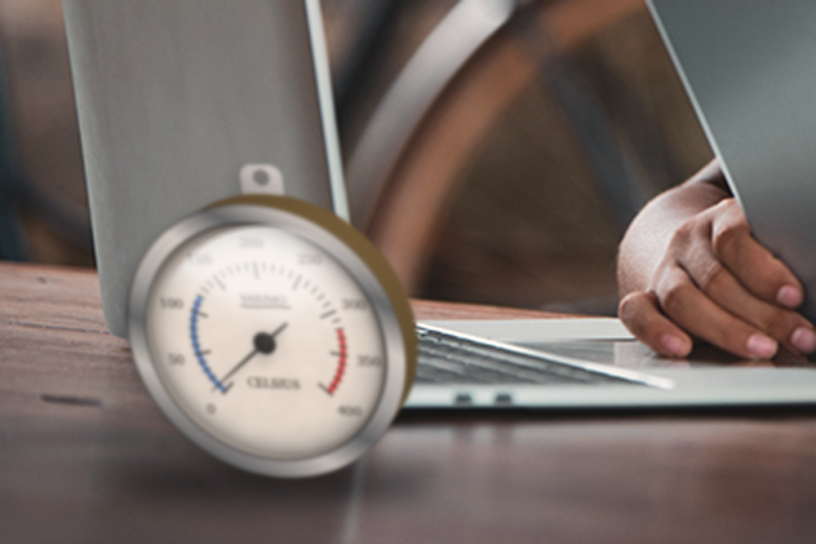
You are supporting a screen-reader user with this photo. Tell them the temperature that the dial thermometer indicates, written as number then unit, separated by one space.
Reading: 10 °C
